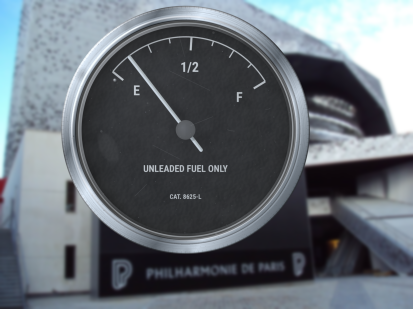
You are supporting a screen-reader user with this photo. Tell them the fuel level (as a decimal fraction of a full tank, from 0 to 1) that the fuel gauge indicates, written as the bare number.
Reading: 0.125
